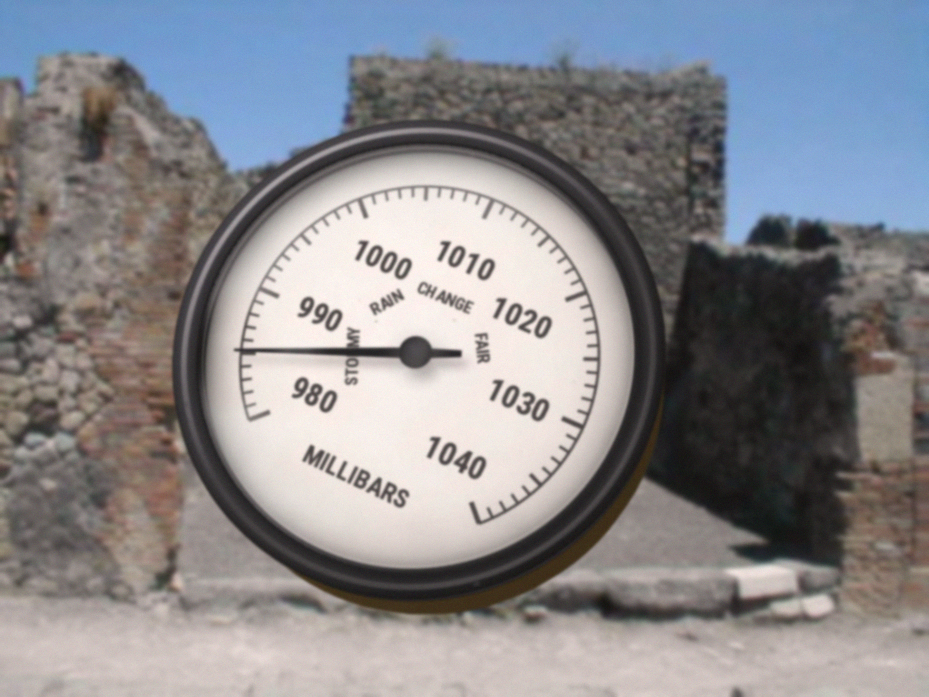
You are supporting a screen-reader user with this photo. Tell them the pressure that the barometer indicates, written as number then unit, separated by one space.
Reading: 985 mbar
